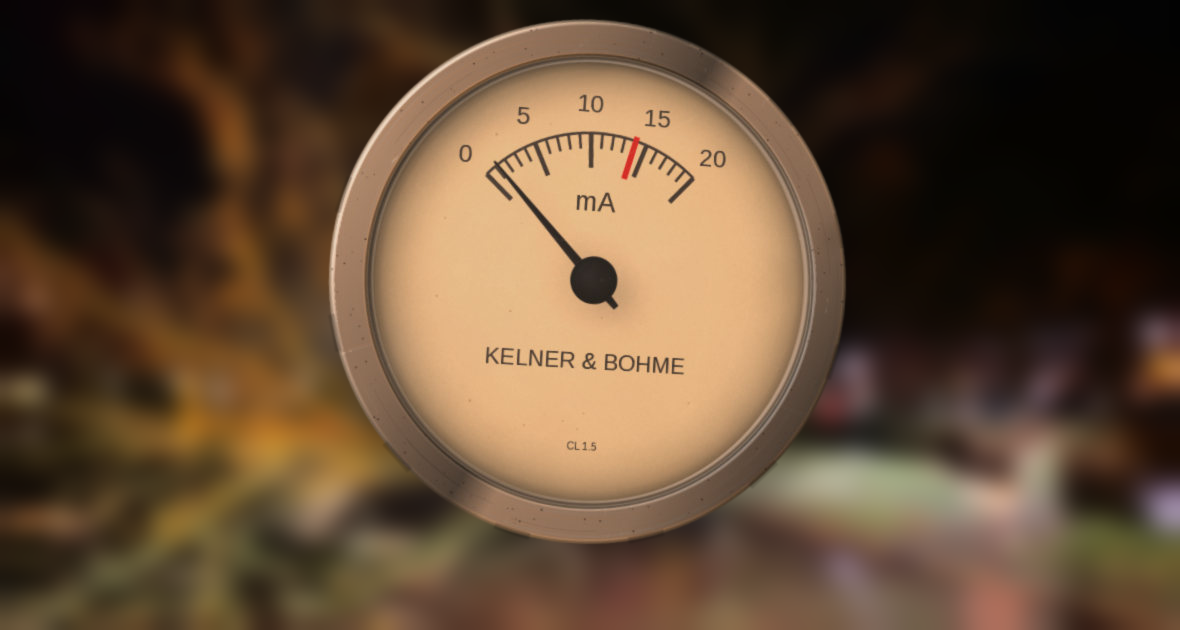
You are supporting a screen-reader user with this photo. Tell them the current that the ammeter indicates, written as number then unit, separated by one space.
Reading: 1 mA
